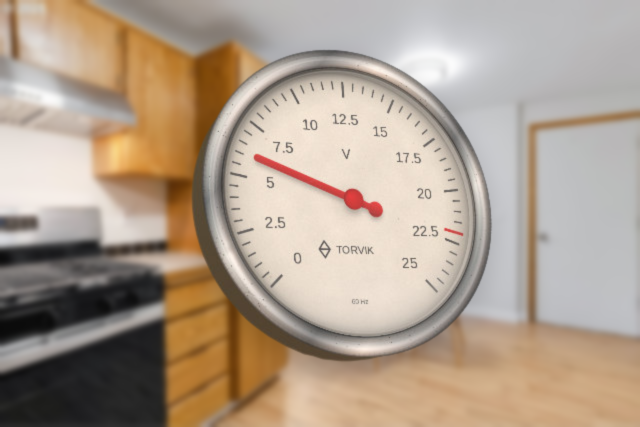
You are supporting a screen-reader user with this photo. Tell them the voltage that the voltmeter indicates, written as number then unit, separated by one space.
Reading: 6 V
